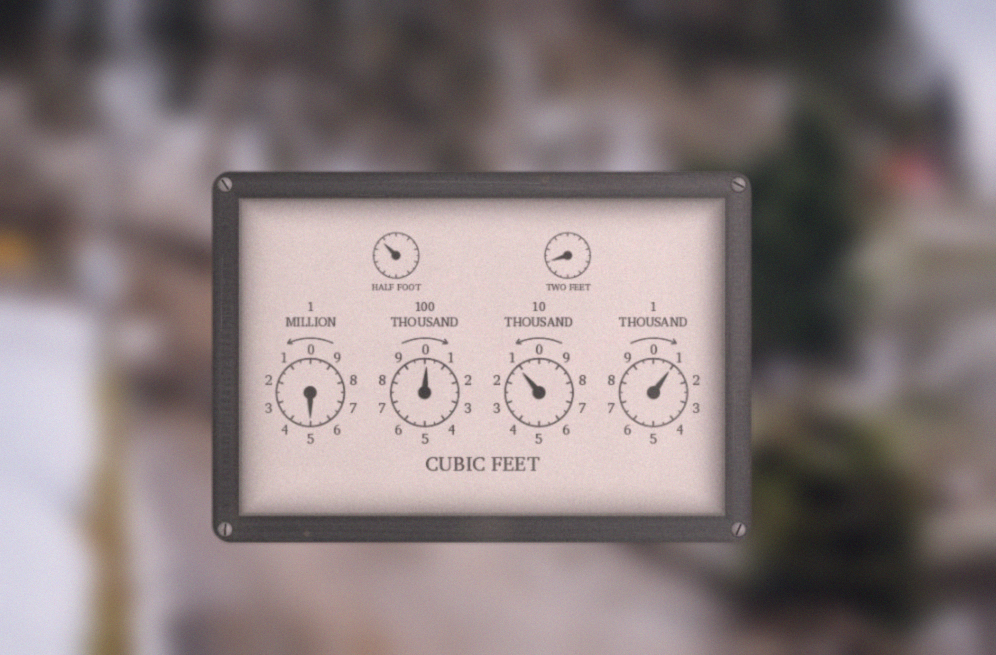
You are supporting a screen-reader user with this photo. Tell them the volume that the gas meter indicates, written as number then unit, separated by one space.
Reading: 501100 ft³
